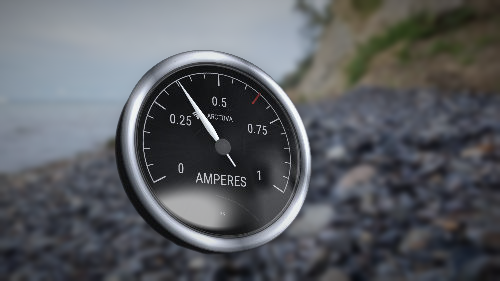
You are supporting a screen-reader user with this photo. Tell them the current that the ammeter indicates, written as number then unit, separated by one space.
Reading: 0.35 A
